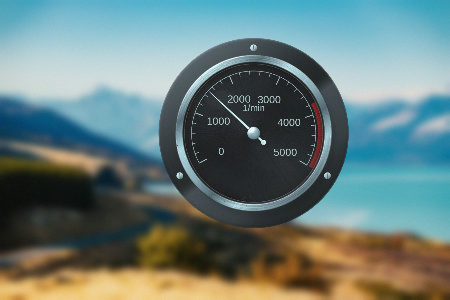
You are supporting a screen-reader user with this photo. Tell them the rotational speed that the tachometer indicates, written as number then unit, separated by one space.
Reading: 1500 rpm
